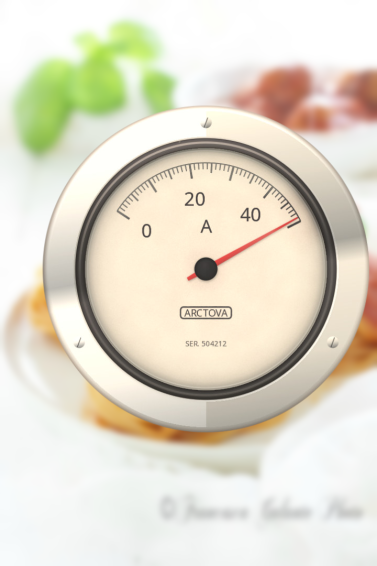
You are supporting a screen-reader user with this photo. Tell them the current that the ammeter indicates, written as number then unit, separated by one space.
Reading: 49 A
